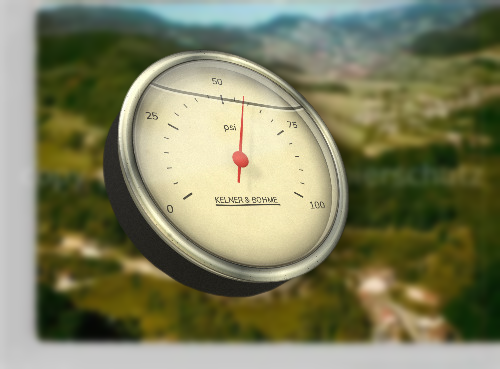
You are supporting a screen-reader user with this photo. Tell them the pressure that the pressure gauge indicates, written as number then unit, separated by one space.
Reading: 57.5 psi
